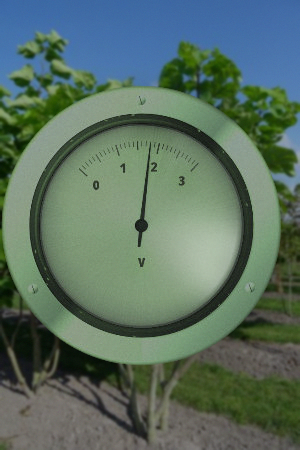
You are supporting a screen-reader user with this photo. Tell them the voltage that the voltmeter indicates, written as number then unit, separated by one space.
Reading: 1.8 V
